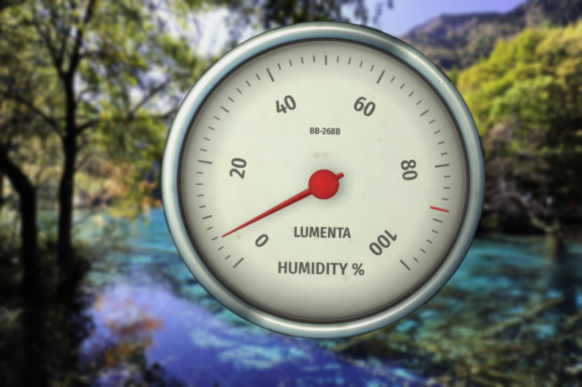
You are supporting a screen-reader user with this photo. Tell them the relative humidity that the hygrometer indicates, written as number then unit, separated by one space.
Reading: 6 %
